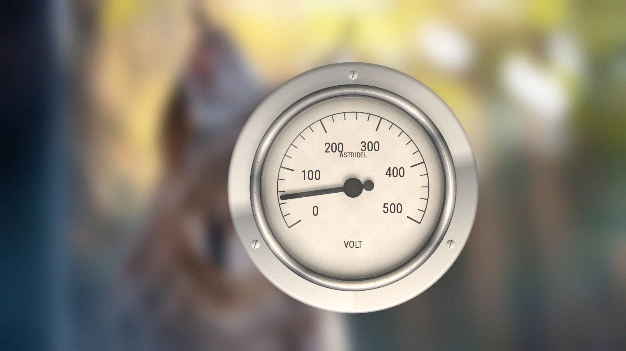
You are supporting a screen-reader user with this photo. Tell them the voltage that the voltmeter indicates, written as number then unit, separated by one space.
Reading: 50 V
